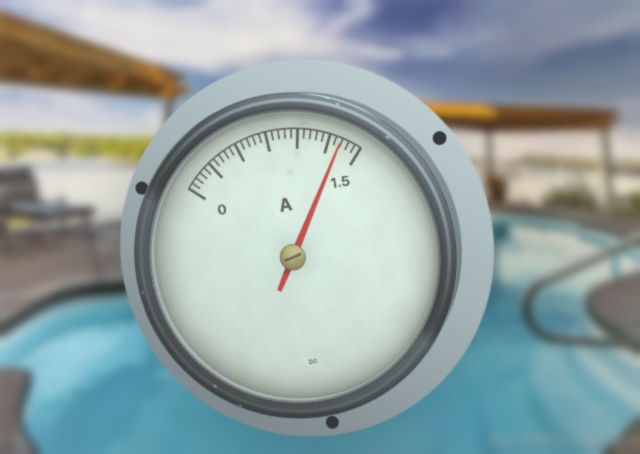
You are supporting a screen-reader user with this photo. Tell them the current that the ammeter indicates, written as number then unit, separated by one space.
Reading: 1.35 A
